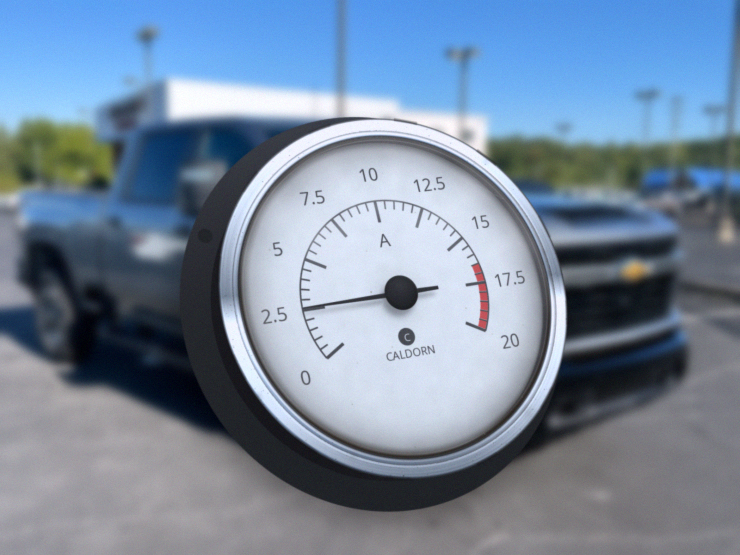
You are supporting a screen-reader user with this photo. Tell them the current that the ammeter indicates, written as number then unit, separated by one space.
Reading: 2.5 A
